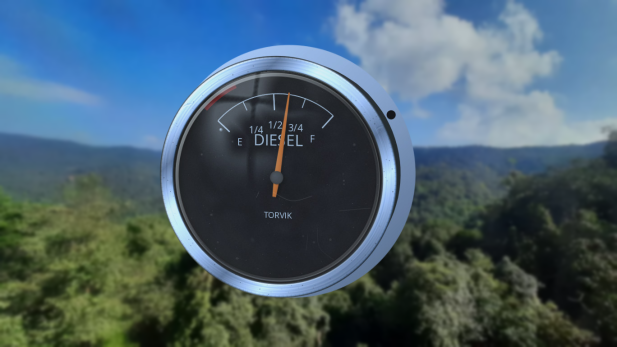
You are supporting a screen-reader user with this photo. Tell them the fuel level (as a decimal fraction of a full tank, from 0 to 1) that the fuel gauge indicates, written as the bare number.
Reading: 0.625
